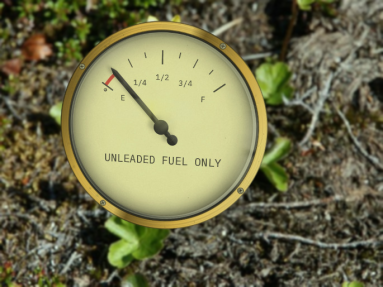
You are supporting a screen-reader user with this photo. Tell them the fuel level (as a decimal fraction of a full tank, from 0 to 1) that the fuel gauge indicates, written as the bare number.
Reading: 0.125
